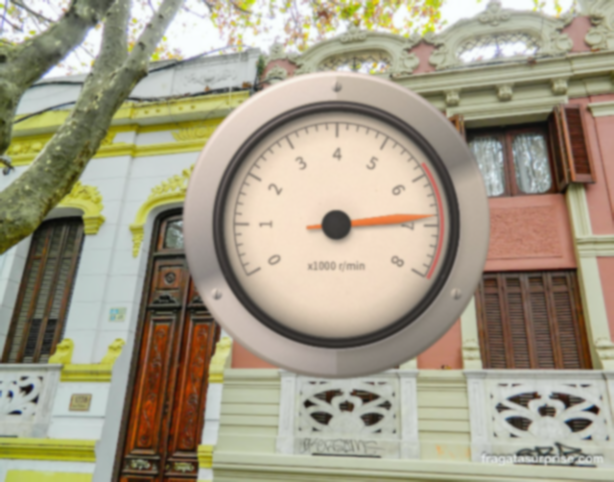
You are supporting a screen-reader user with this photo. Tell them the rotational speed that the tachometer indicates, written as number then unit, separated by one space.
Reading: 6800 rpm
